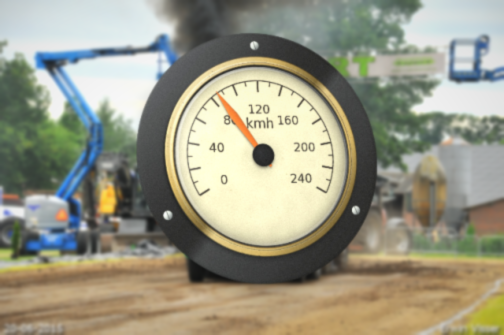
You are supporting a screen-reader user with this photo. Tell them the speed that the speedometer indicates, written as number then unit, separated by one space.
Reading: 85 km/h
